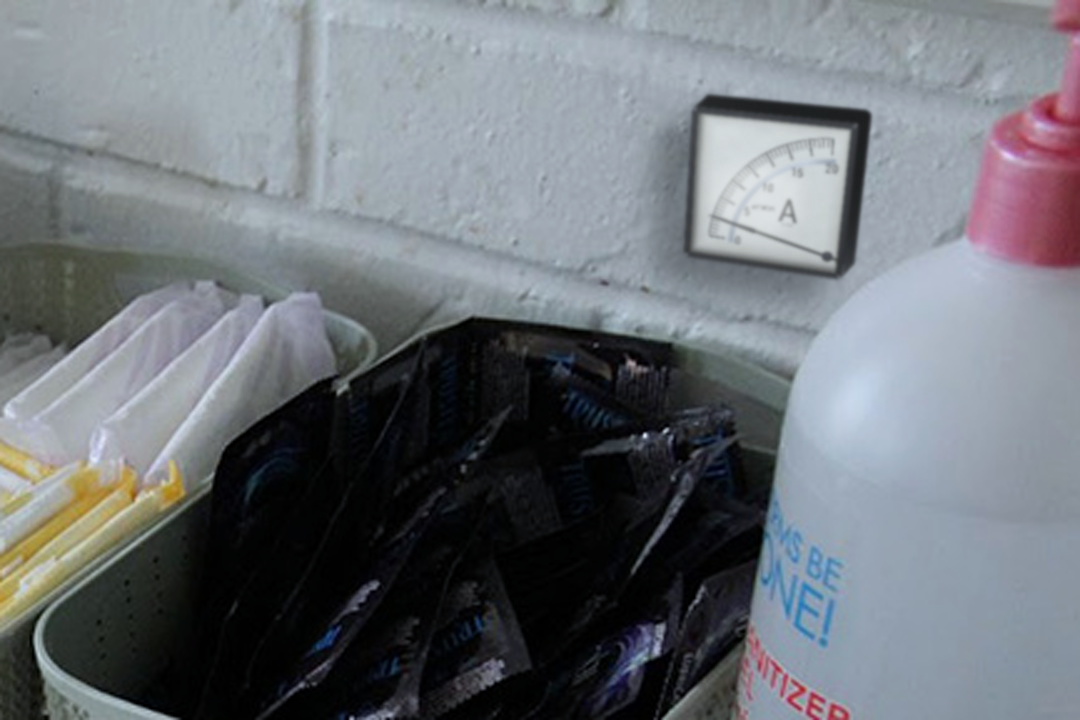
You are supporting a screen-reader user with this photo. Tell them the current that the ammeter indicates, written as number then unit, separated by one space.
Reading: 2.5 A
